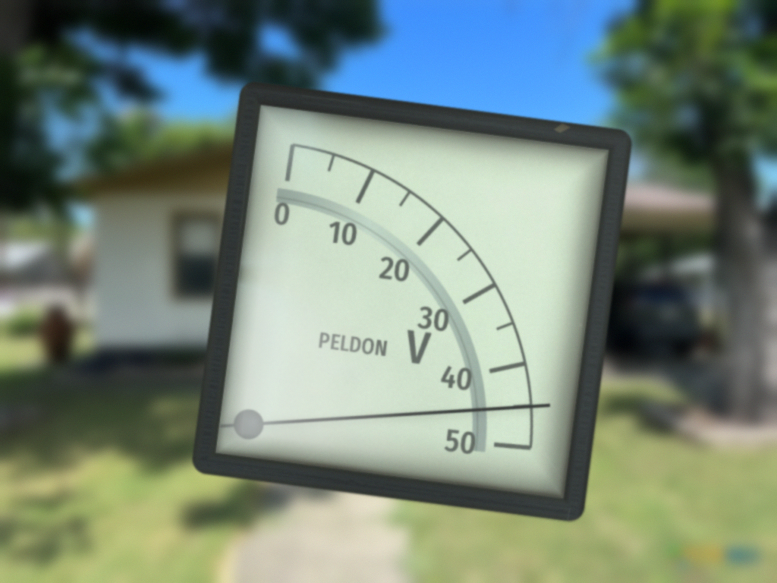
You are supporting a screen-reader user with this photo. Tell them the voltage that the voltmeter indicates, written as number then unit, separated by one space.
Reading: 45 V
